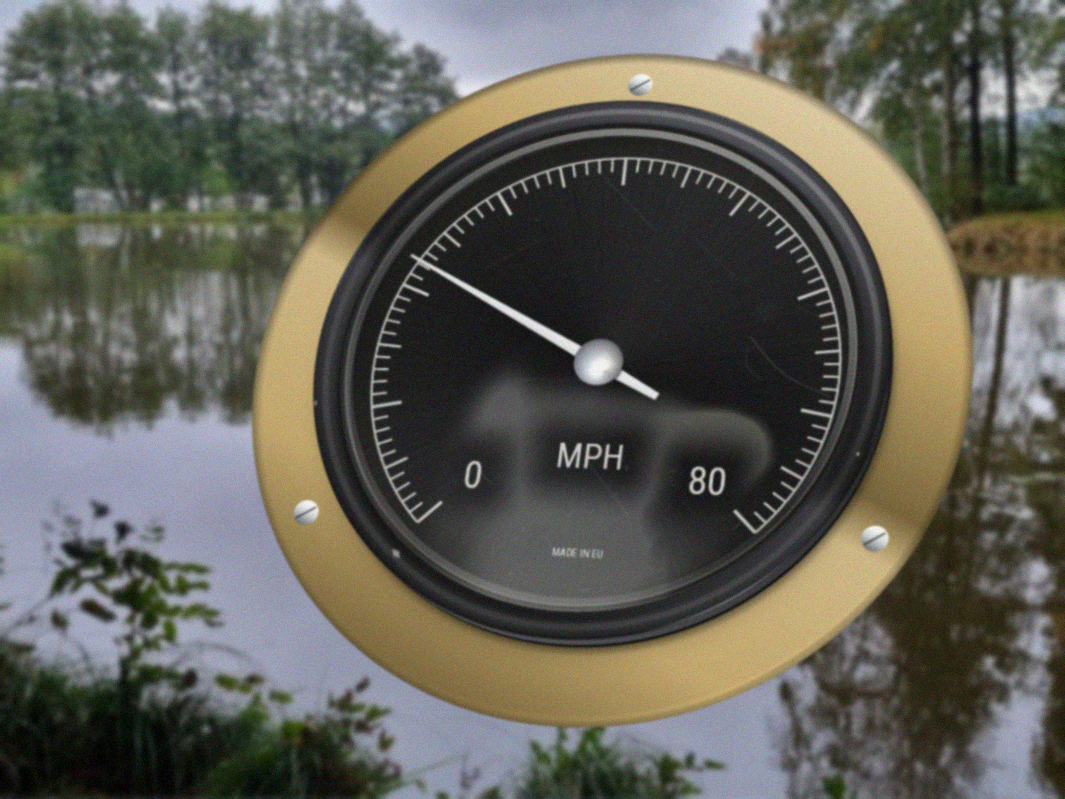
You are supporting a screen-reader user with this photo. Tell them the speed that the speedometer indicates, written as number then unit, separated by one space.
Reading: 22 mph
